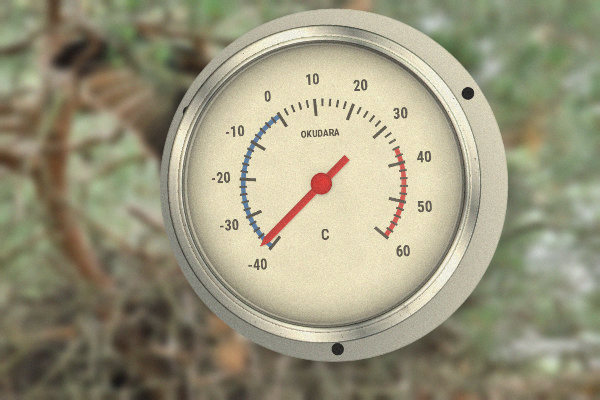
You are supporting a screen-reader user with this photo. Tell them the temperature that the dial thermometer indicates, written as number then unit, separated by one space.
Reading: -38 °C
